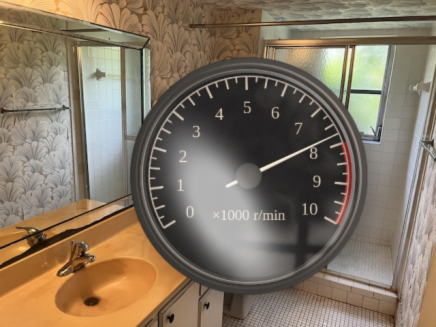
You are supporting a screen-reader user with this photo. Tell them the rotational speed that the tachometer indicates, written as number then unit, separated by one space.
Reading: 7750 rpm
